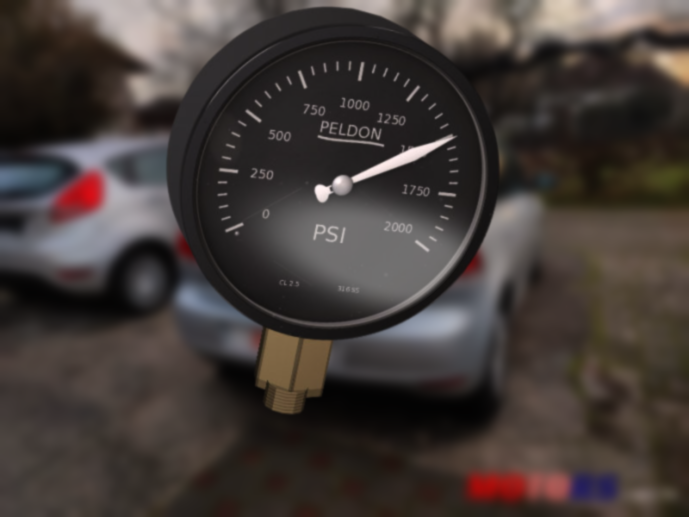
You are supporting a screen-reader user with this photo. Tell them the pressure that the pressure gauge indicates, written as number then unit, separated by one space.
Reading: 1500 psi
